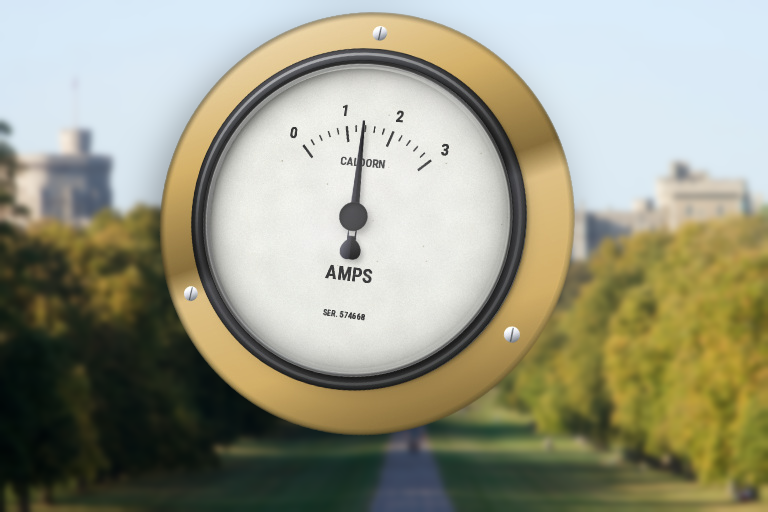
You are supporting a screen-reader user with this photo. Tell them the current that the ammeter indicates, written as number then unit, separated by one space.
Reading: 1.4 A
